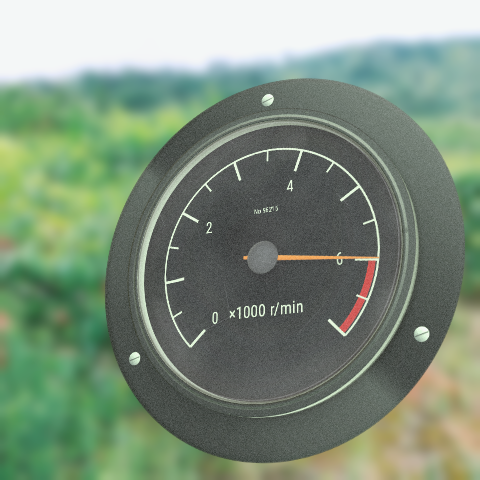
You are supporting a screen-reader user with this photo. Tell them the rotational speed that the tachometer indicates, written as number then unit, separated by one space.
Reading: 6000 rpm
